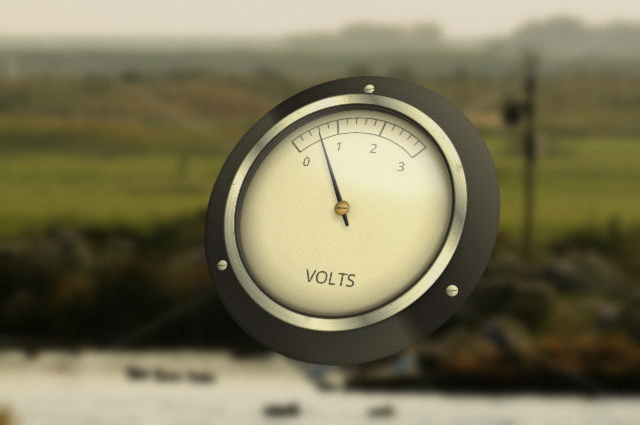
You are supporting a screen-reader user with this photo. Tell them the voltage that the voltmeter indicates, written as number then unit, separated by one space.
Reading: 0.6 V
